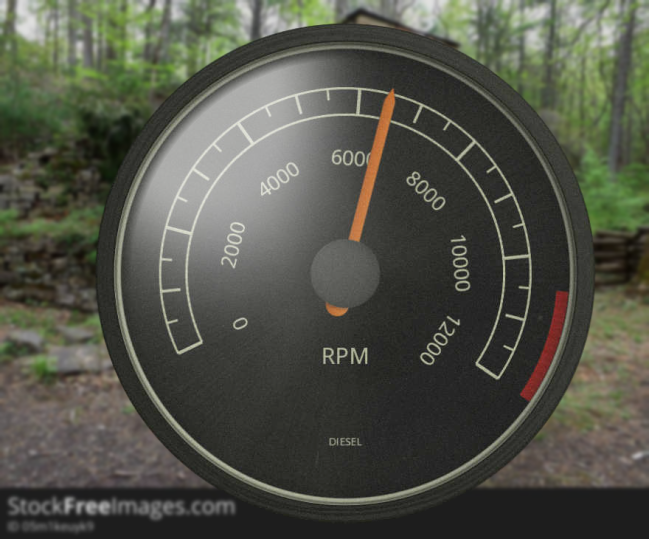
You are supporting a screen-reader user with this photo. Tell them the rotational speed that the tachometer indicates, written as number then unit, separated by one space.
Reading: 6500 rpm
